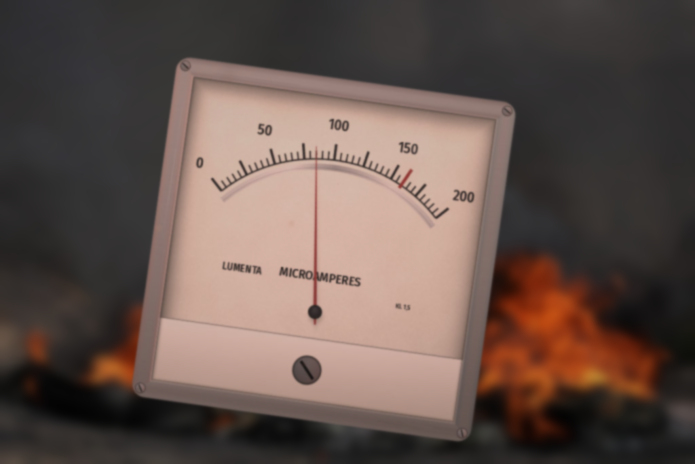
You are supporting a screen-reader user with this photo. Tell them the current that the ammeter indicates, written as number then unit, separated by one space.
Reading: 85 µA
